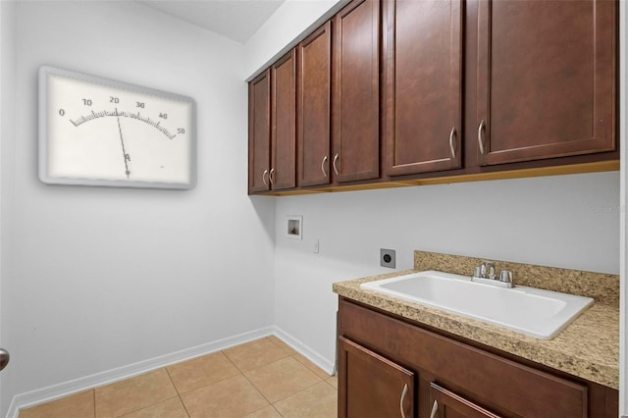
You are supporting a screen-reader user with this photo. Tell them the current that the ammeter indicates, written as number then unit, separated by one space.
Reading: 20 A
